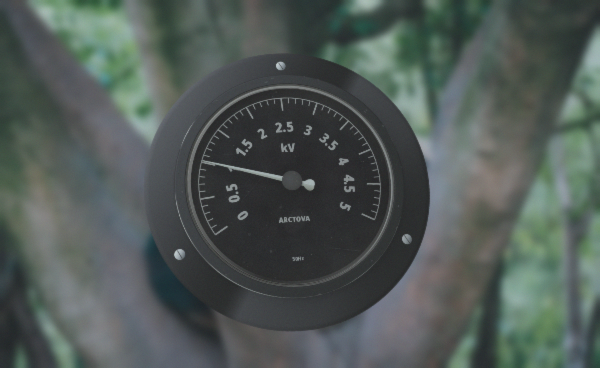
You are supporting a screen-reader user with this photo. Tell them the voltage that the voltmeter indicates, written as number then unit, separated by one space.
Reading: 1 kV
